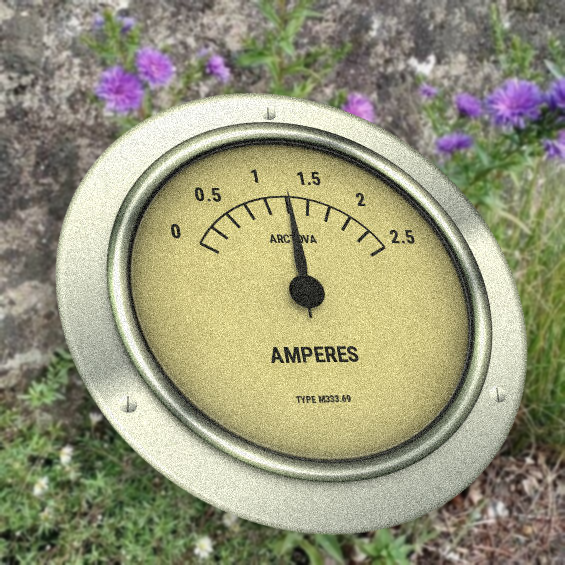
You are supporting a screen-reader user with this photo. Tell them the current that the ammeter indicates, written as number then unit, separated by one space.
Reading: 1.25 A
